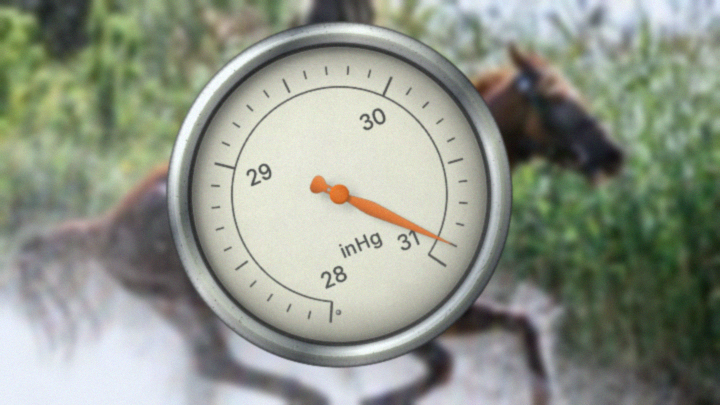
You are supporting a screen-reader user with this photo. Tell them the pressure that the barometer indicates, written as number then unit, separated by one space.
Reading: 30.9 inHg
